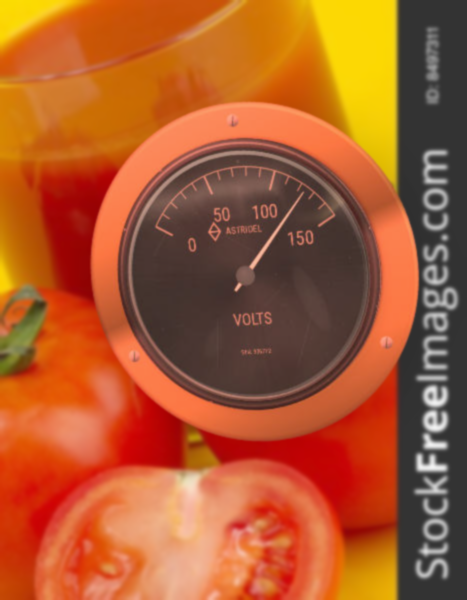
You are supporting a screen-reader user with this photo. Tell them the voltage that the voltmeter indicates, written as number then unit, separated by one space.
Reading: 125 V
